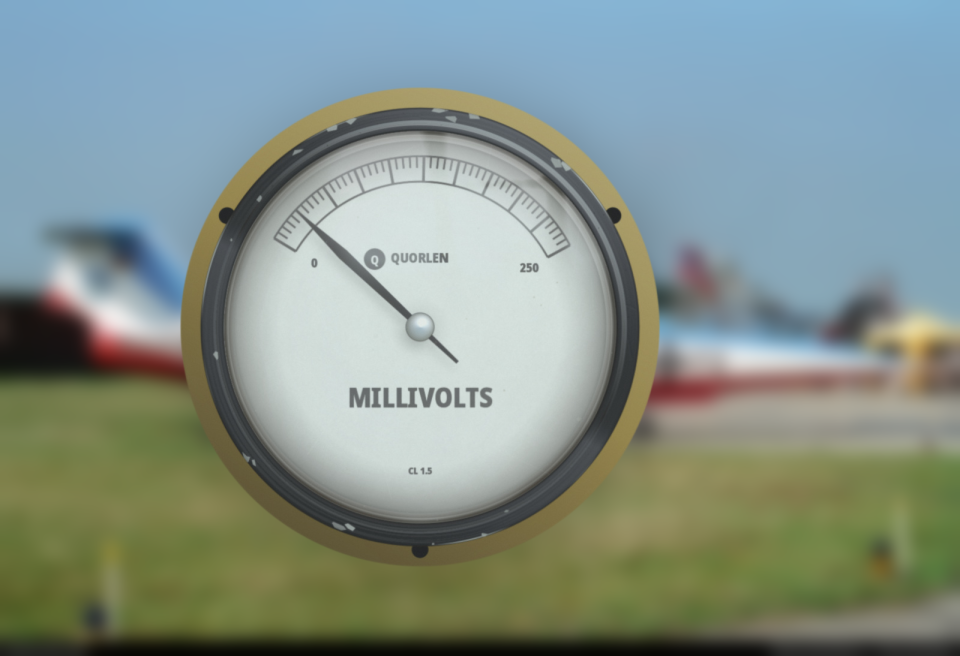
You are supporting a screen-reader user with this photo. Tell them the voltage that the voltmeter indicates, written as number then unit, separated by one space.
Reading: 25 mV
